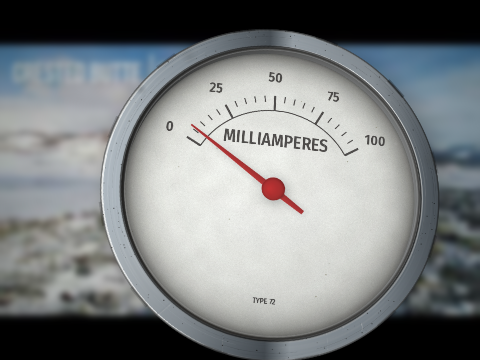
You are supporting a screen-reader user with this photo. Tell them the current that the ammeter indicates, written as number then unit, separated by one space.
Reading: 5 mA
